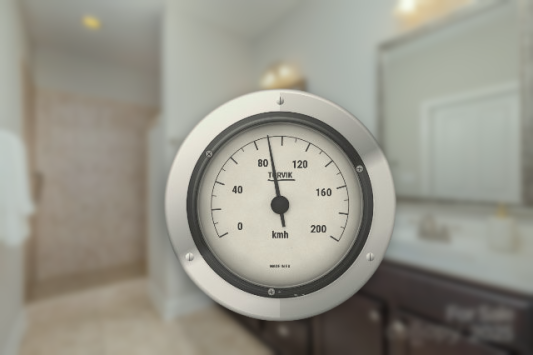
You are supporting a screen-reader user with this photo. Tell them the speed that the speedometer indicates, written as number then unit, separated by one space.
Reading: 90 km/h
